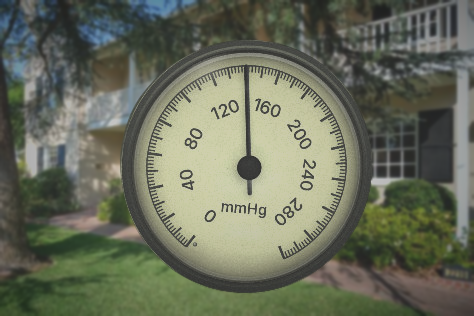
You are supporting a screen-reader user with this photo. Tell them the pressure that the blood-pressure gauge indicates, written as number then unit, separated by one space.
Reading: 140 mmHg
